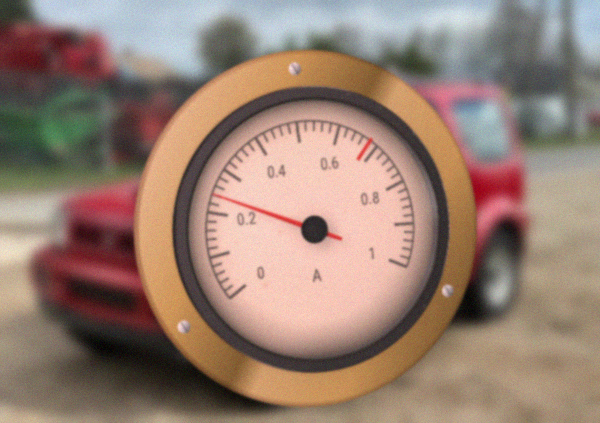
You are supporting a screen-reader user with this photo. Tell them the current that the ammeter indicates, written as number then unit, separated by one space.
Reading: 0.24 A
